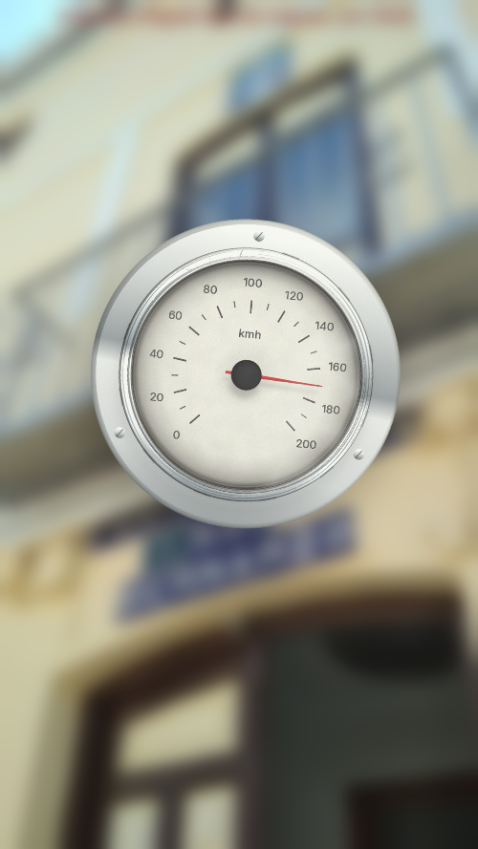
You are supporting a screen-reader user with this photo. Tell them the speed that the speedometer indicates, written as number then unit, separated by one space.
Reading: 170 km/h
